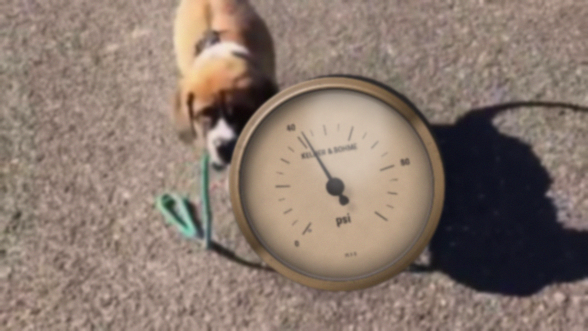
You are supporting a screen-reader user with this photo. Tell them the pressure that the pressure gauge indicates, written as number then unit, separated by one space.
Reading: 42.5 psi
